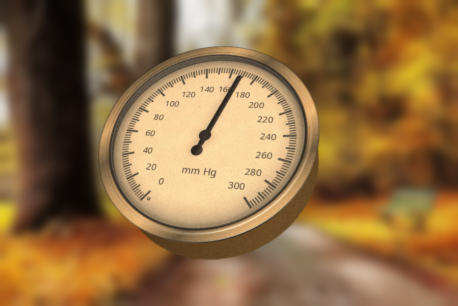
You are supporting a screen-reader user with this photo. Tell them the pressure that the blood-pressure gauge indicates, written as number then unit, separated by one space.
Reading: 170 mmHg
